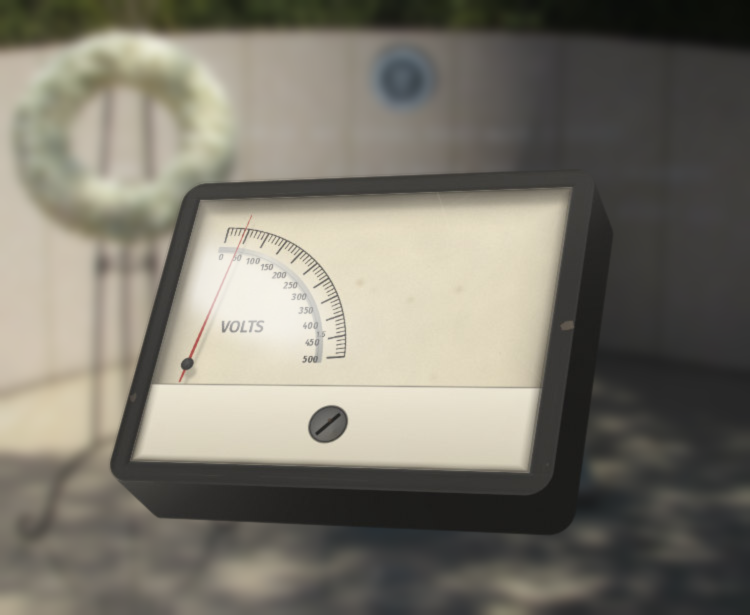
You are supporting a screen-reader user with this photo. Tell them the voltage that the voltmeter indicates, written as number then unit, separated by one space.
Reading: 50 V
